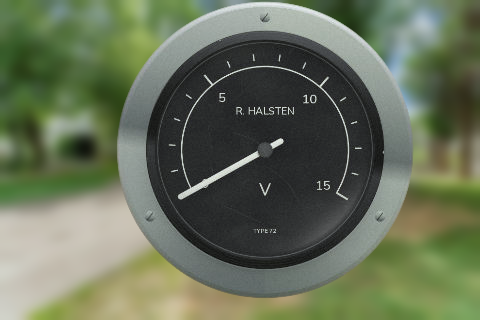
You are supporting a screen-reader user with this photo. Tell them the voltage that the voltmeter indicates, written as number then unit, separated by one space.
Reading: 0 V
